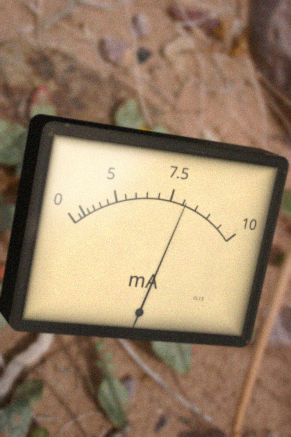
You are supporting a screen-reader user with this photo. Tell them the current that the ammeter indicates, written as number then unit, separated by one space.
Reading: 8 mA
